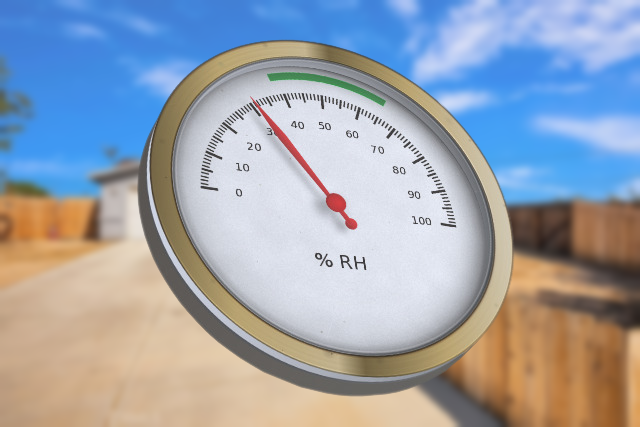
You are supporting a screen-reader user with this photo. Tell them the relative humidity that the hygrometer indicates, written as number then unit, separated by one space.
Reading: 30 %
